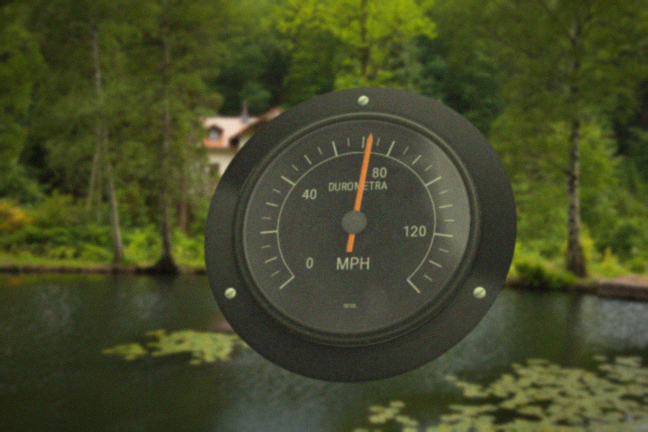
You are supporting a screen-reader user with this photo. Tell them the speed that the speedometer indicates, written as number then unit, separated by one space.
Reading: 72.5 mph
